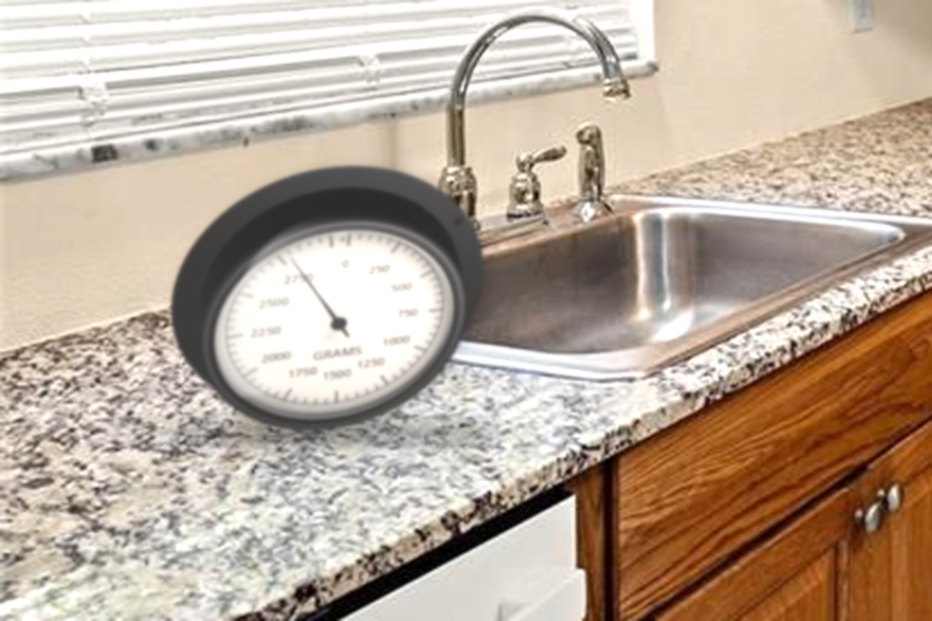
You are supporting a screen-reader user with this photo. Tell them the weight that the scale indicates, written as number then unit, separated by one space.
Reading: 2800 g
